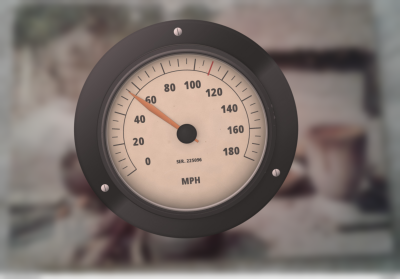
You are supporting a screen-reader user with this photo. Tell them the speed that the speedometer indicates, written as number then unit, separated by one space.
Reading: 55 mph
